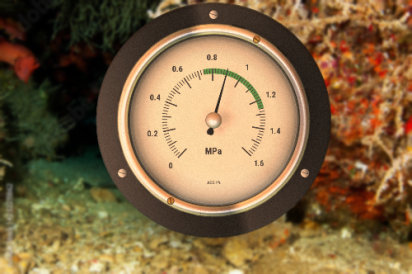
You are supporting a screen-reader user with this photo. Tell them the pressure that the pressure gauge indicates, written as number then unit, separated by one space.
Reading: 0.9 MPa
